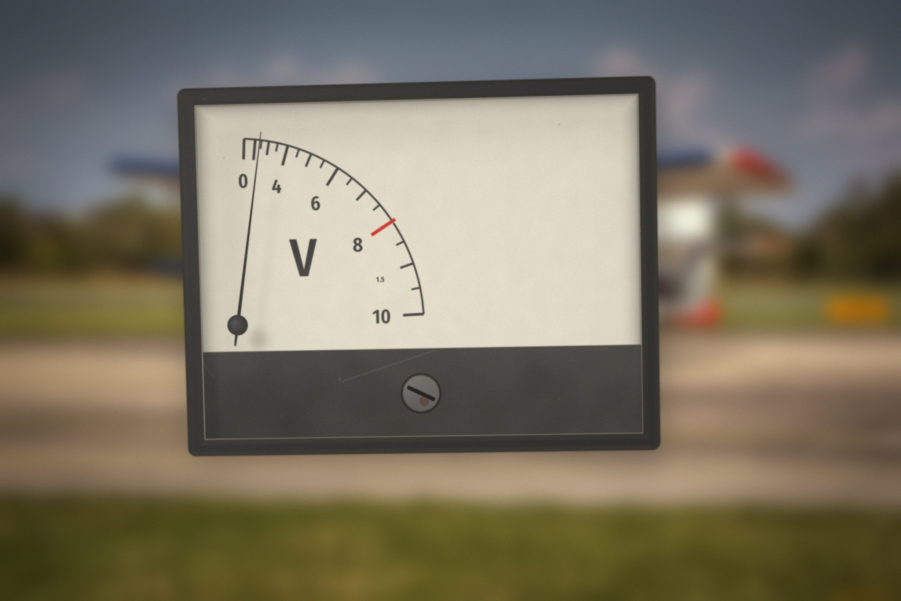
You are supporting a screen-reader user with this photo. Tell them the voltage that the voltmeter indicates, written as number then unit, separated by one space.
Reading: 2.5 V
